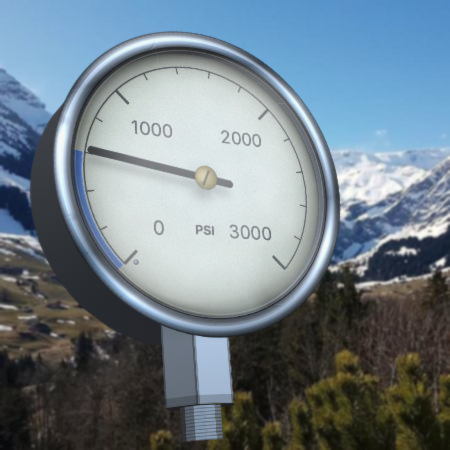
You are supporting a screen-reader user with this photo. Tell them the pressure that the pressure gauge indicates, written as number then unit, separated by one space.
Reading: 600 psi
